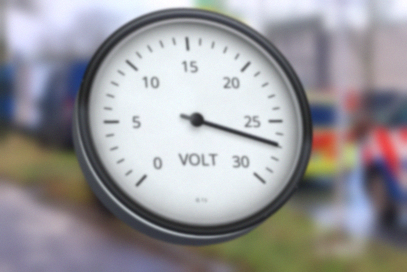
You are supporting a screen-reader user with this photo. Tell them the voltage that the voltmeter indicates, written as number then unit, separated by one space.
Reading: 27 V
